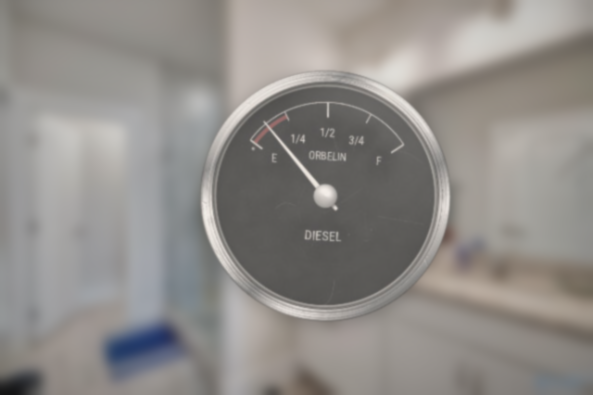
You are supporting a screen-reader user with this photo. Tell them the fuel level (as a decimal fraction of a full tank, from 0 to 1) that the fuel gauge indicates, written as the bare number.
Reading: 0.125
